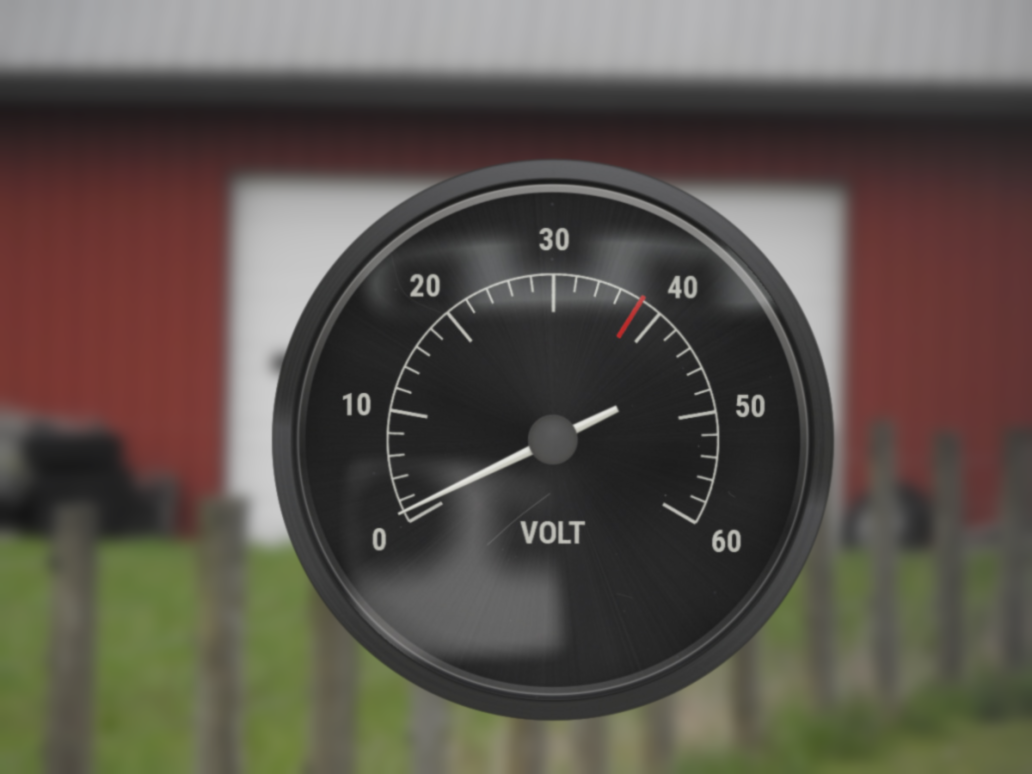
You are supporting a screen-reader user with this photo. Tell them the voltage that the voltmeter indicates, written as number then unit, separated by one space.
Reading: 1 V
